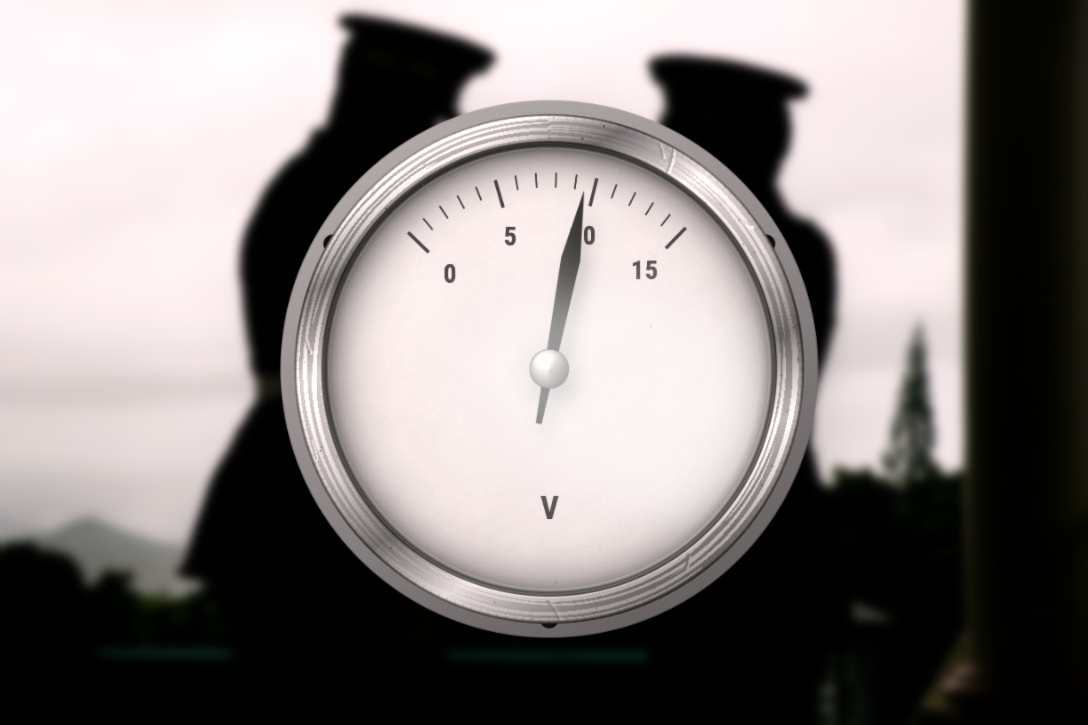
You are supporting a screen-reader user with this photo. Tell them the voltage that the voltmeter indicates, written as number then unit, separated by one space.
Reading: 9.5 V
